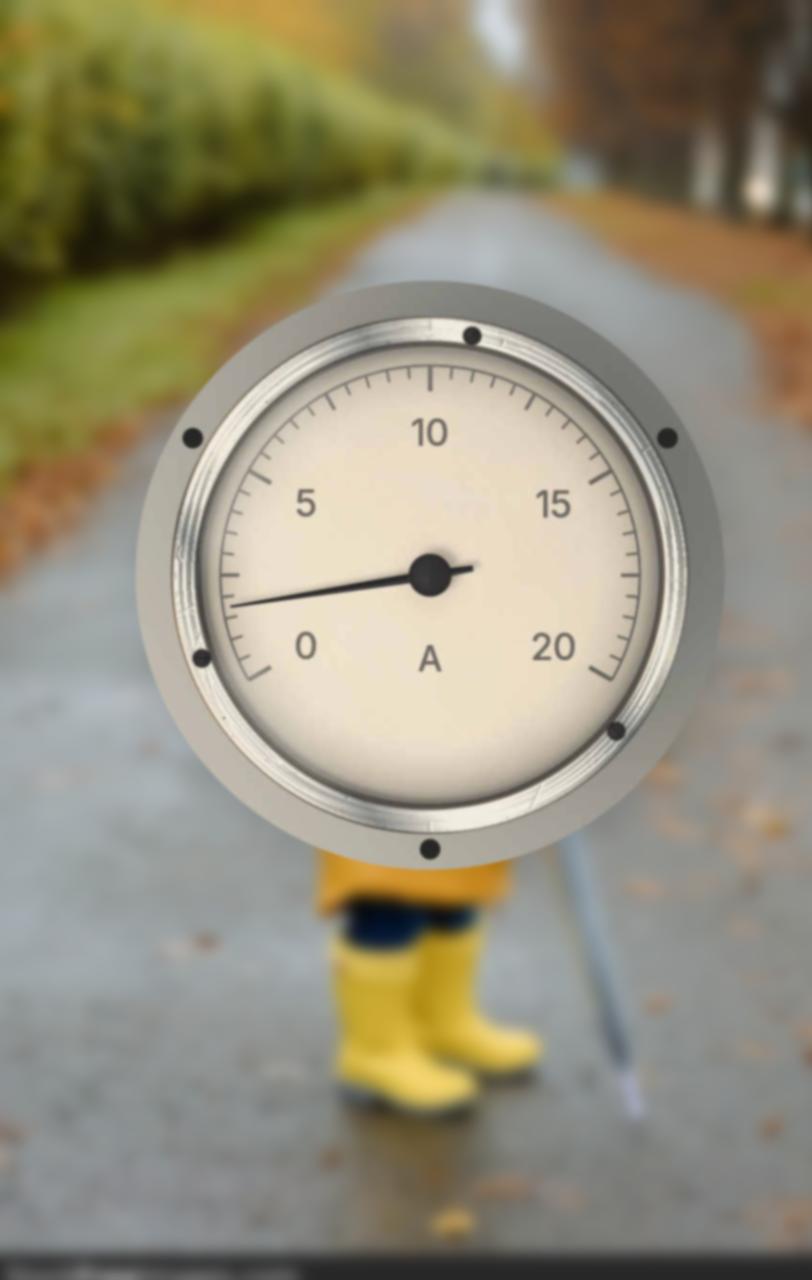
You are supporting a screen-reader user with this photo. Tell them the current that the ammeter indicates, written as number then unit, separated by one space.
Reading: 1.75 A
